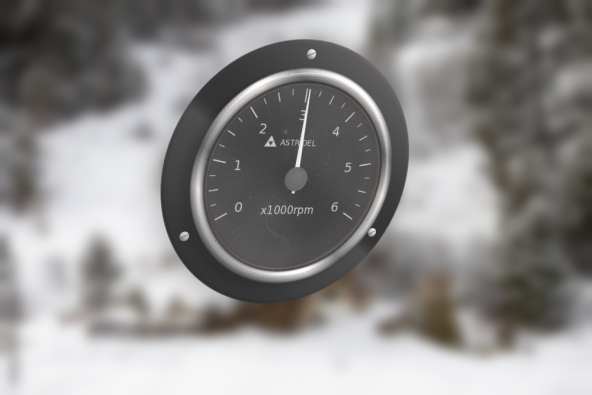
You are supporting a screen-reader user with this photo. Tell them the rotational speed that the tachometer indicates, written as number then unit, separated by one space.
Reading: 3000 rpm
